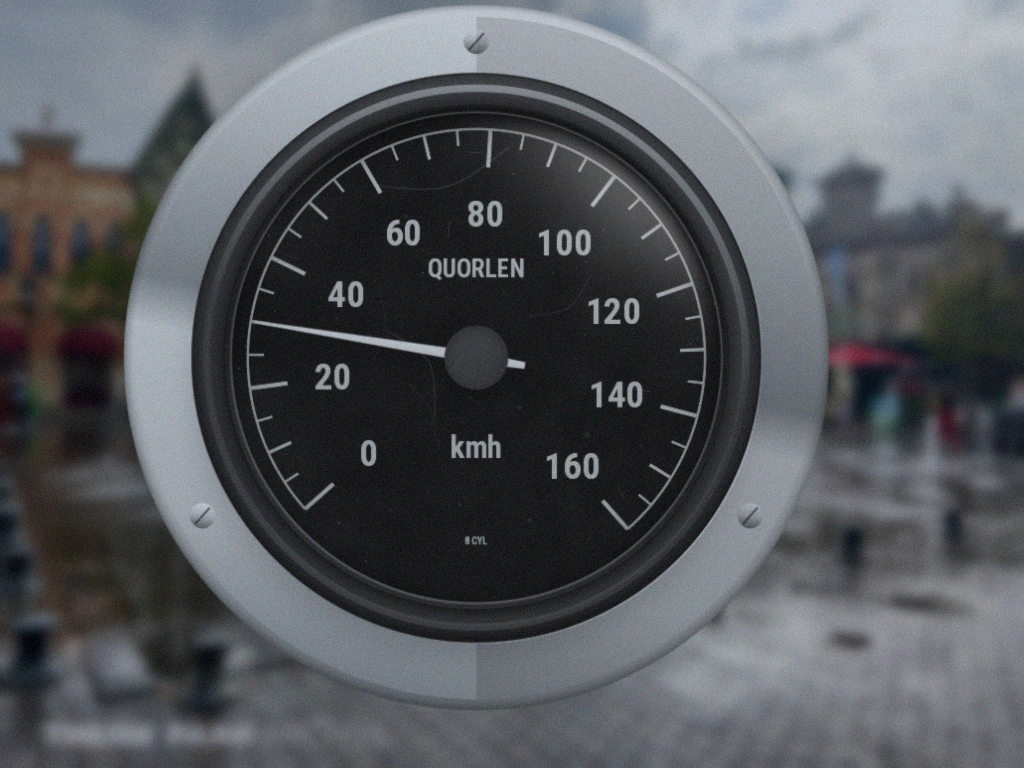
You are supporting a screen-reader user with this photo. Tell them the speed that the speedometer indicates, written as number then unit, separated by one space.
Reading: 30 km/h
